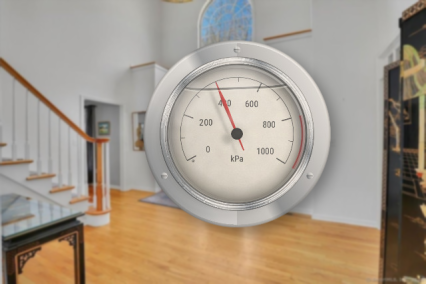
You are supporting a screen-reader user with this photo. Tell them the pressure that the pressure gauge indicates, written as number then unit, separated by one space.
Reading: 400 kPa
